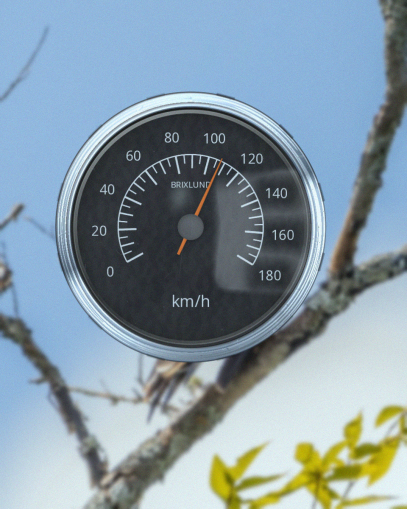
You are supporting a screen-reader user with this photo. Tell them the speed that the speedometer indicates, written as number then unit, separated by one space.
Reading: 107.5 km/h
